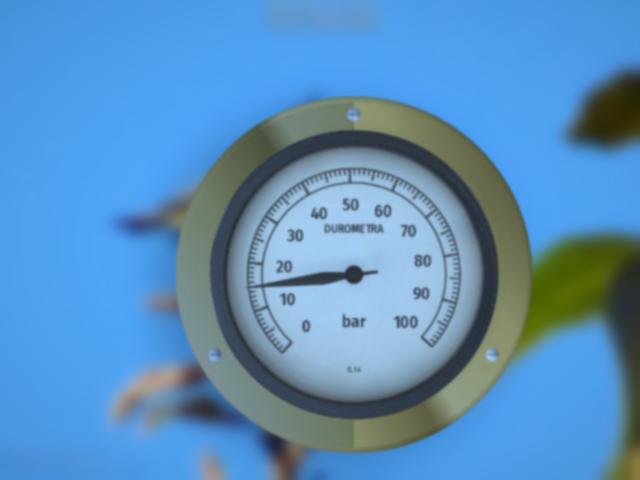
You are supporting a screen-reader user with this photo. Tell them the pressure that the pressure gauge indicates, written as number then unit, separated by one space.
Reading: 15 bar
